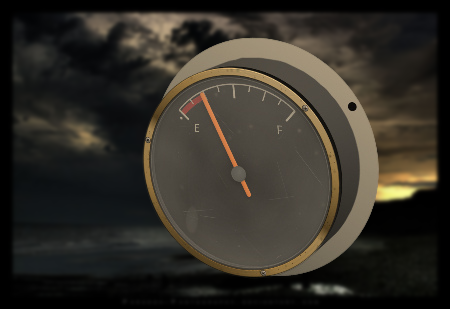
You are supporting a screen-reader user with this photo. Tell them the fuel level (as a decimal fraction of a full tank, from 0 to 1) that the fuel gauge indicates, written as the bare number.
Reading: 0.25
